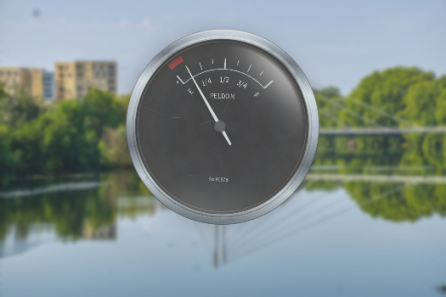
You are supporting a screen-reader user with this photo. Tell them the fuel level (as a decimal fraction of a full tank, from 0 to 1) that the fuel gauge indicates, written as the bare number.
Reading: 0.125
